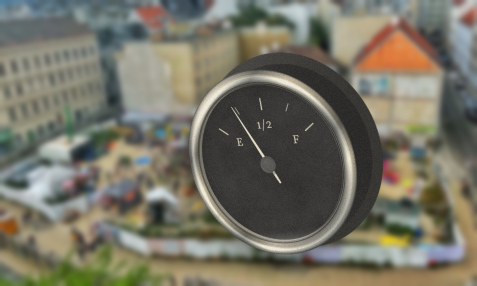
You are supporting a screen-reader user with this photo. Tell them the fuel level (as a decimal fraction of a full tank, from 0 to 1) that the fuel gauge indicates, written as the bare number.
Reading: 0.25
